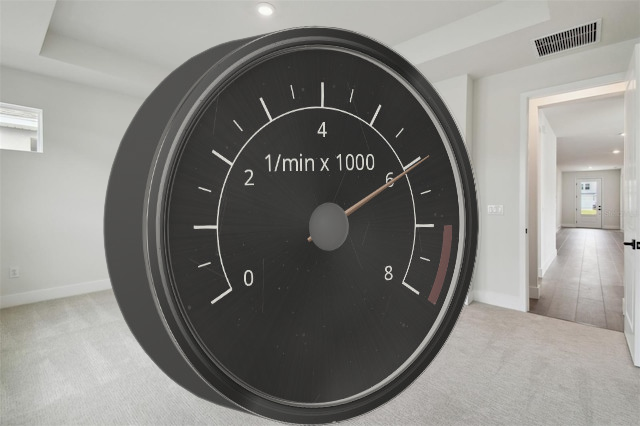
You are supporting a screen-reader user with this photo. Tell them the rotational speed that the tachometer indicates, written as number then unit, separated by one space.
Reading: 6000 rpm
